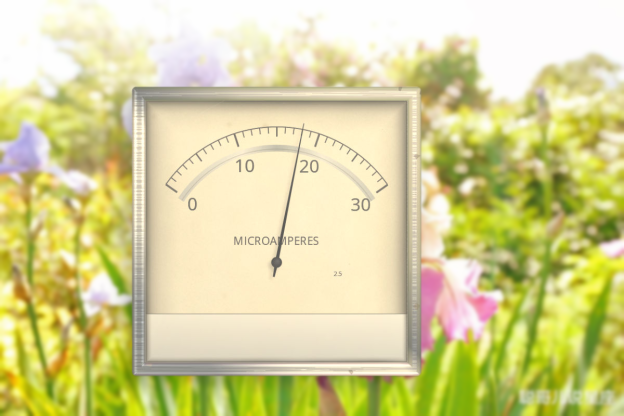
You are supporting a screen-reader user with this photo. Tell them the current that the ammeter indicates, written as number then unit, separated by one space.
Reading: 18 µA
